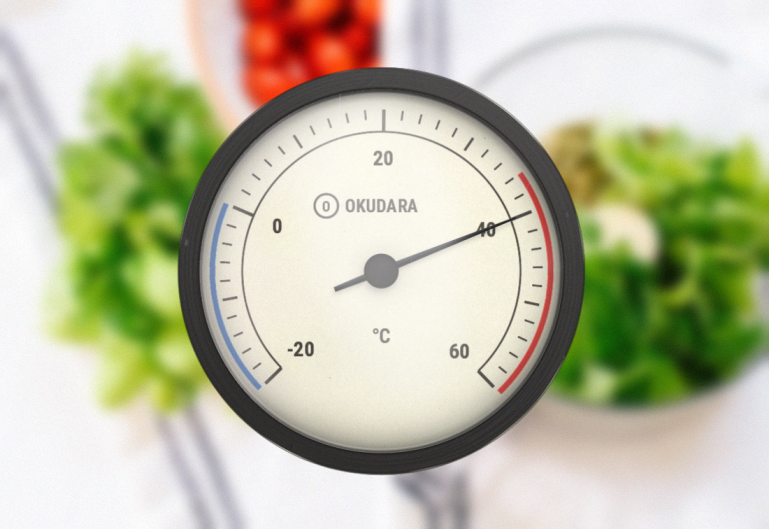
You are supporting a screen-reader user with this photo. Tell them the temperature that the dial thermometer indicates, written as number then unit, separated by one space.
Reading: 40 °C
